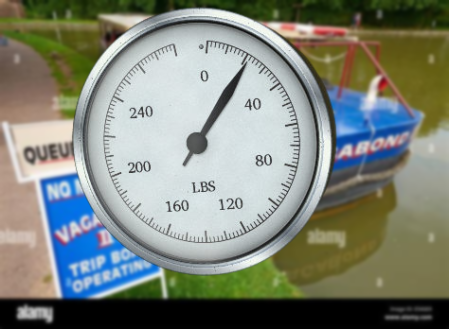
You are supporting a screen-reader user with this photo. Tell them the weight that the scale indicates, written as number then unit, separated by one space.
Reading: 22 lb
